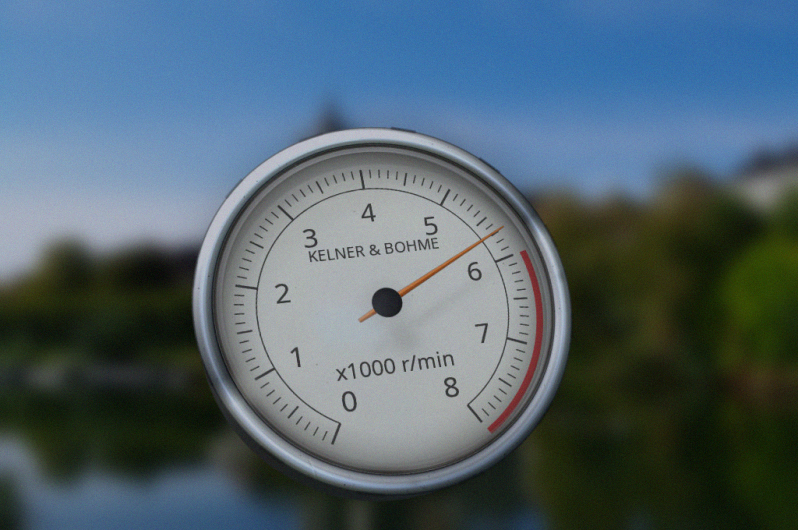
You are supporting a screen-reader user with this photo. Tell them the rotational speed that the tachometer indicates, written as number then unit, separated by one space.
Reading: 5700 rpm
